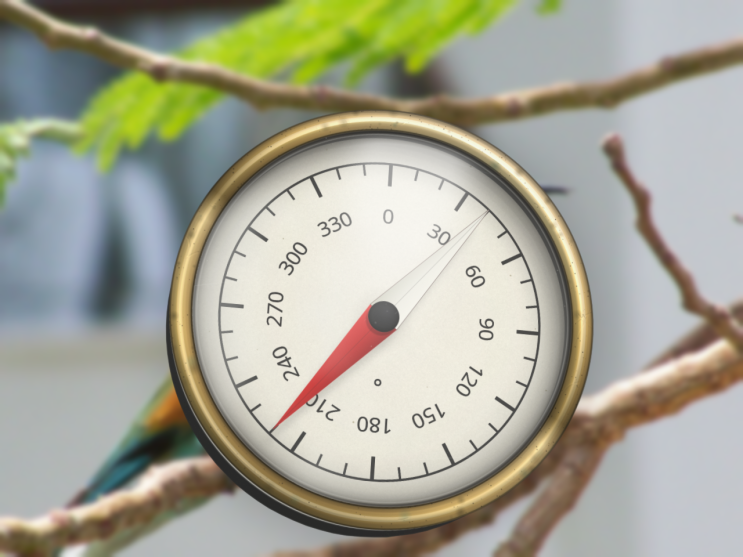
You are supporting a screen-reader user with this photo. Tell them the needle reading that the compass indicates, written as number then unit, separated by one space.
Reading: 220 °
